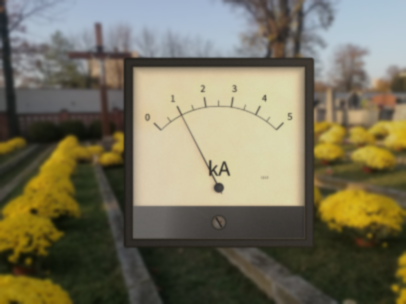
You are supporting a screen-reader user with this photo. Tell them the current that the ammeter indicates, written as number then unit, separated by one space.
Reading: 1 kA
